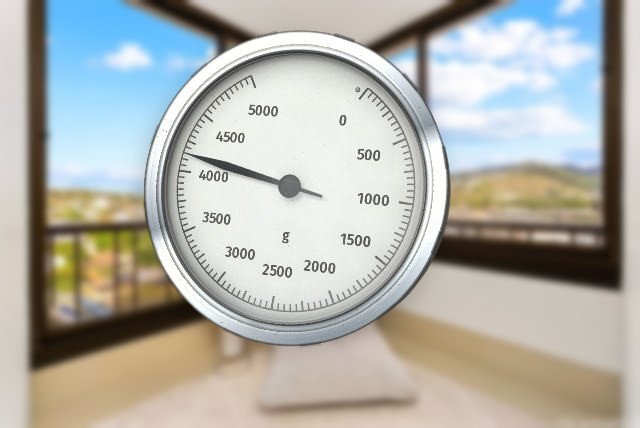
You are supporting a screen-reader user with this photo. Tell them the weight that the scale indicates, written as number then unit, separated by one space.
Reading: 4150 g
